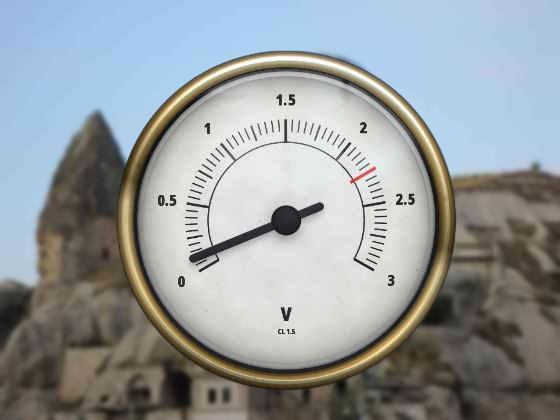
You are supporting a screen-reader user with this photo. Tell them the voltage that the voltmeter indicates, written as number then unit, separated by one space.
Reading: 0.1 V
